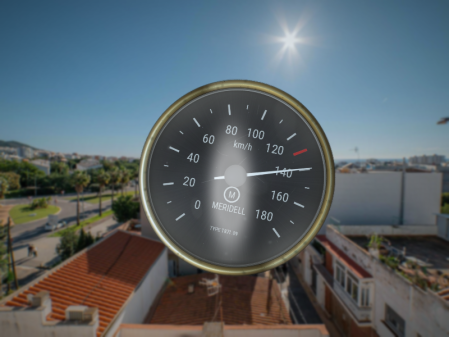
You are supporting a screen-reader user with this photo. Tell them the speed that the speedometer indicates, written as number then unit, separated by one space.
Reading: 140 km/h
